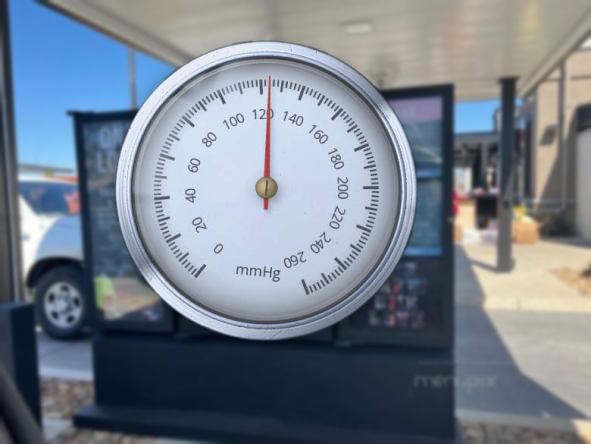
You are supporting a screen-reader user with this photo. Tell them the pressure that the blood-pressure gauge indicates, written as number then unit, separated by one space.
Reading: 124 mmHg
